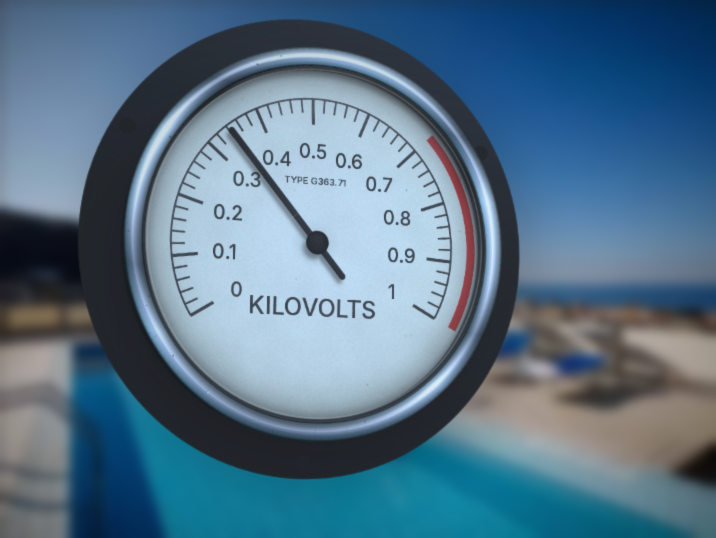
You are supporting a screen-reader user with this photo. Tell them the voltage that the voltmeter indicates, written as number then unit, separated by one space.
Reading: 0.34 kV
